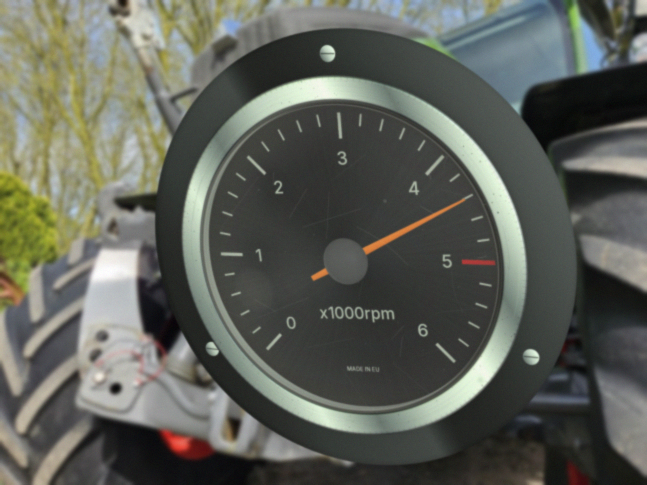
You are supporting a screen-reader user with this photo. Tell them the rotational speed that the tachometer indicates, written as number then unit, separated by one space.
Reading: 4400 rpm
